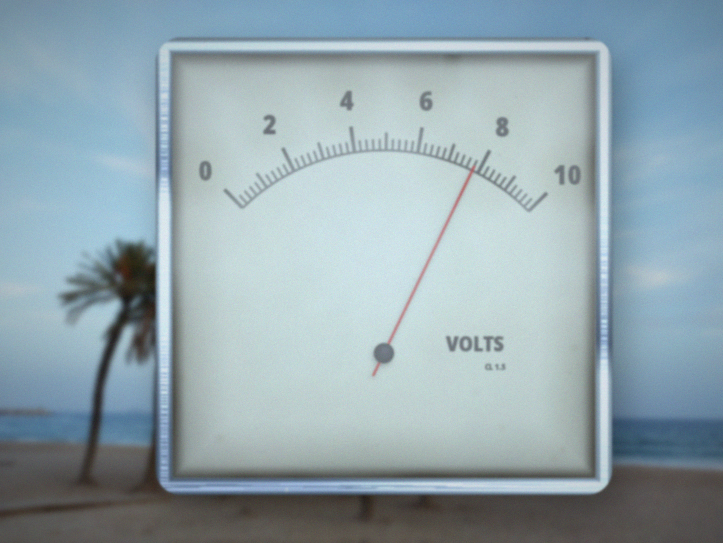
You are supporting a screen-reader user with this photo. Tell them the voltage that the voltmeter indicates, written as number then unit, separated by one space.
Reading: 7.8 V
